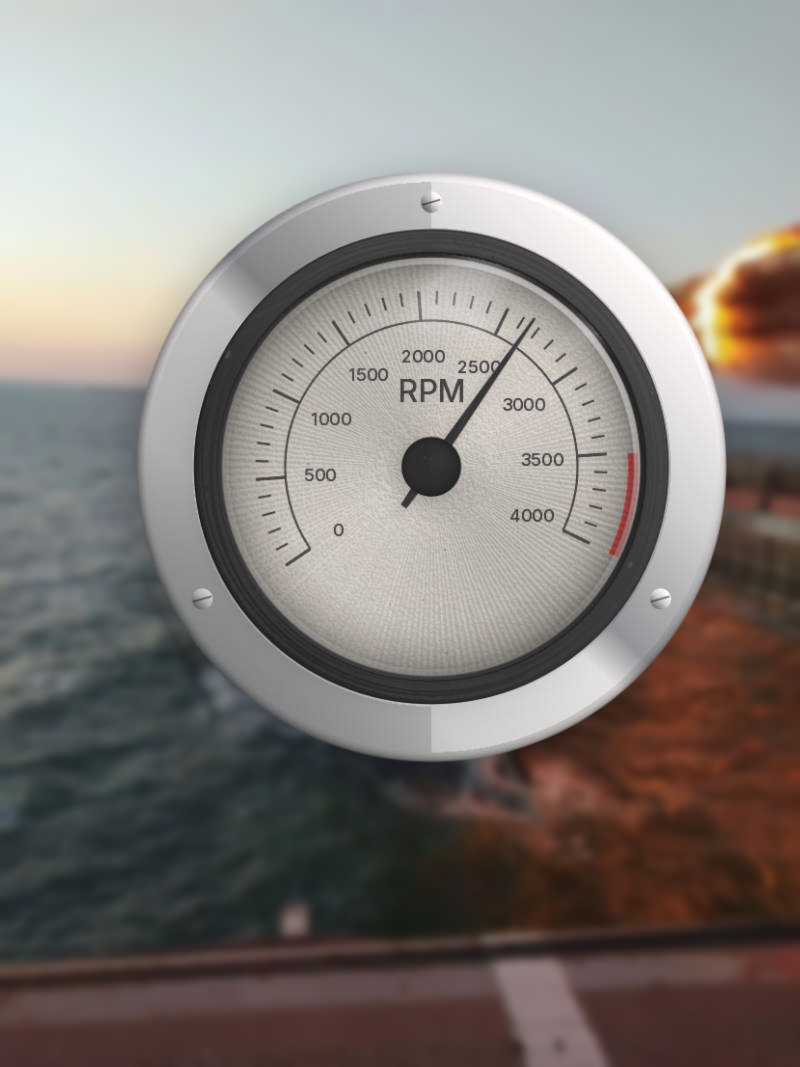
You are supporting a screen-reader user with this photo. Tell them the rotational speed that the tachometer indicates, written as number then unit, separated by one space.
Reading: 2650 rpm
